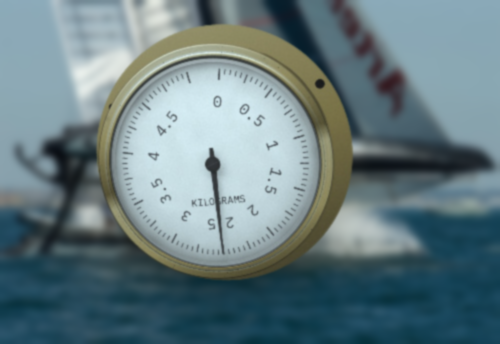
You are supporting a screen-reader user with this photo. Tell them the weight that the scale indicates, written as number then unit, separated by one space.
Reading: 2.5 kg
